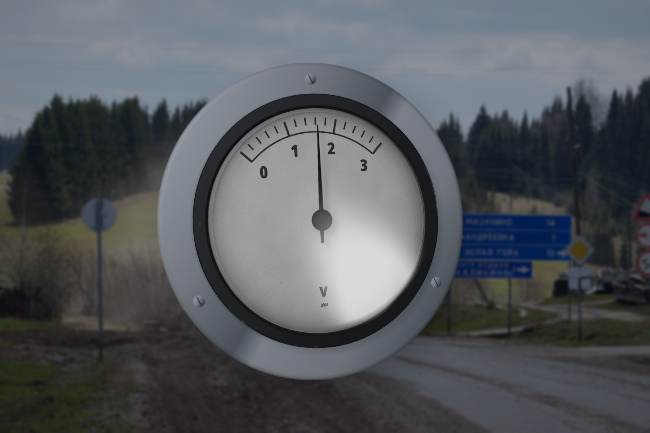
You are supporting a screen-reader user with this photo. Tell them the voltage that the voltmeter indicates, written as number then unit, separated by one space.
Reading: 1.6 V
